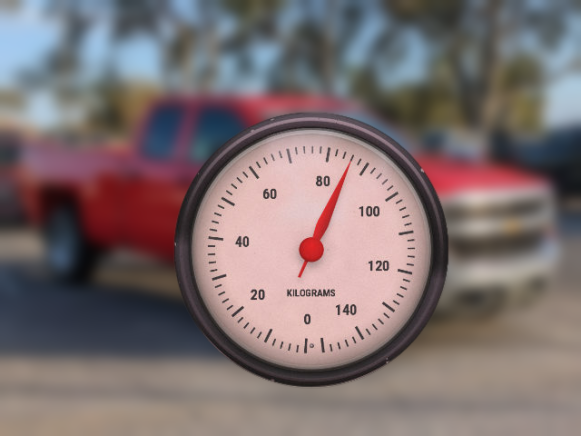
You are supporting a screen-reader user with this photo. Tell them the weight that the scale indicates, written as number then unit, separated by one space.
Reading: 86 kg
